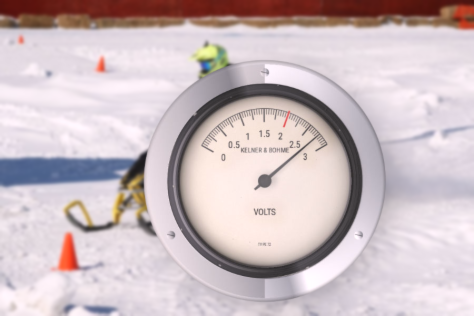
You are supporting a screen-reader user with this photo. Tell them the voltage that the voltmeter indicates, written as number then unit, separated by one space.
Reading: 2.75 V
